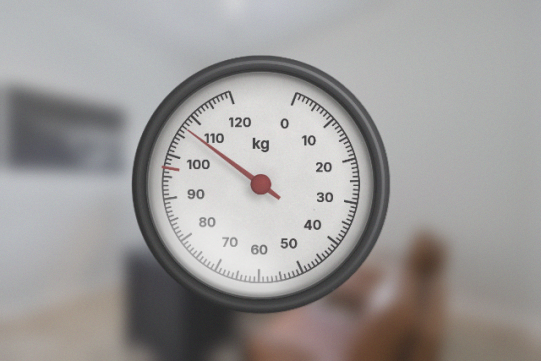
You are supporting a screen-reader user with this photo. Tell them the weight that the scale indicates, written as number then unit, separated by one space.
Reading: 107 kg
